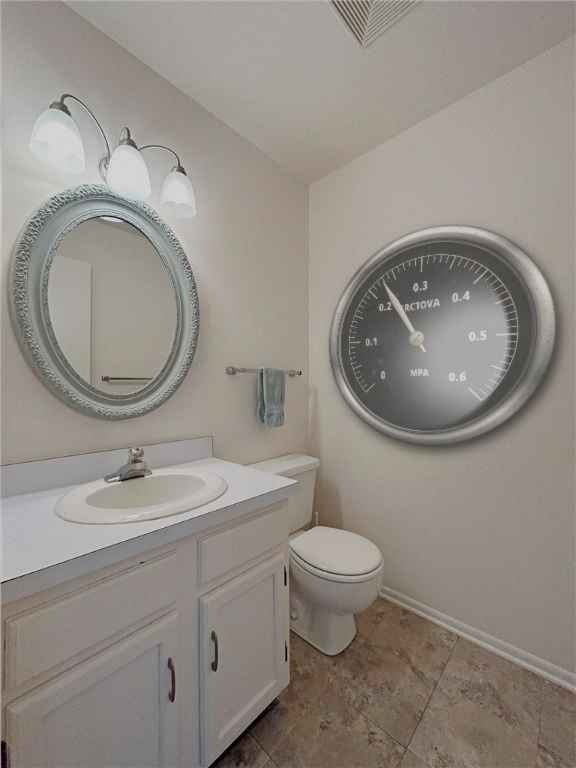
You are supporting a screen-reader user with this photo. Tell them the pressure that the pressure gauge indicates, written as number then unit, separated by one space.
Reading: 0.23 MPa
